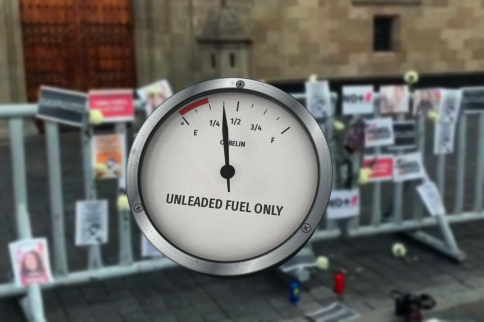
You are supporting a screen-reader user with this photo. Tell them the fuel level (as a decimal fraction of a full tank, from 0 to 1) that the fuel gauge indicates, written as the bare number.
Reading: 0.375
